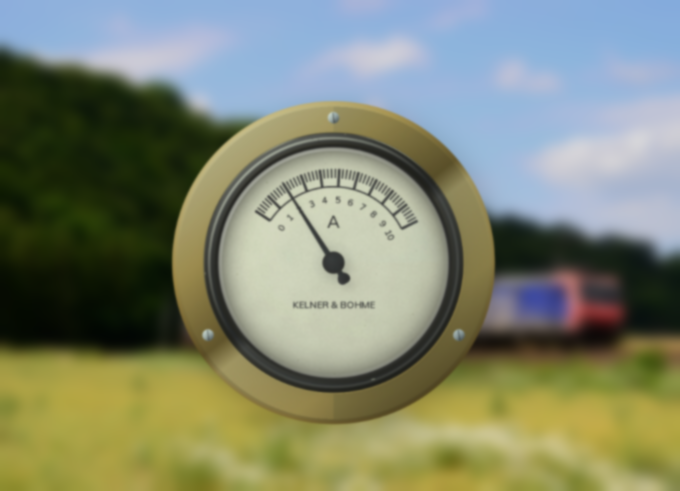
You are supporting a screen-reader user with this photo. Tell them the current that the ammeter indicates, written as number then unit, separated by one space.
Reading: 2 A
